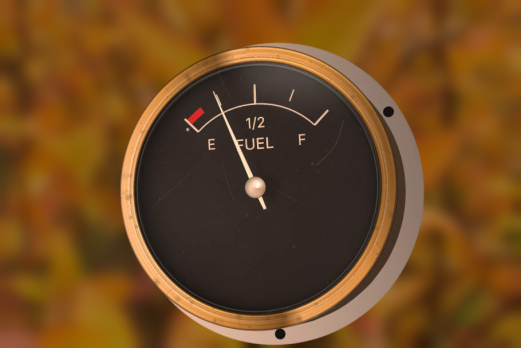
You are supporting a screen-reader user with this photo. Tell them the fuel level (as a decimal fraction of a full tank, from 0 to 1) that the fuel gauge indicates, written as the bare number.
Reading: 0.25
